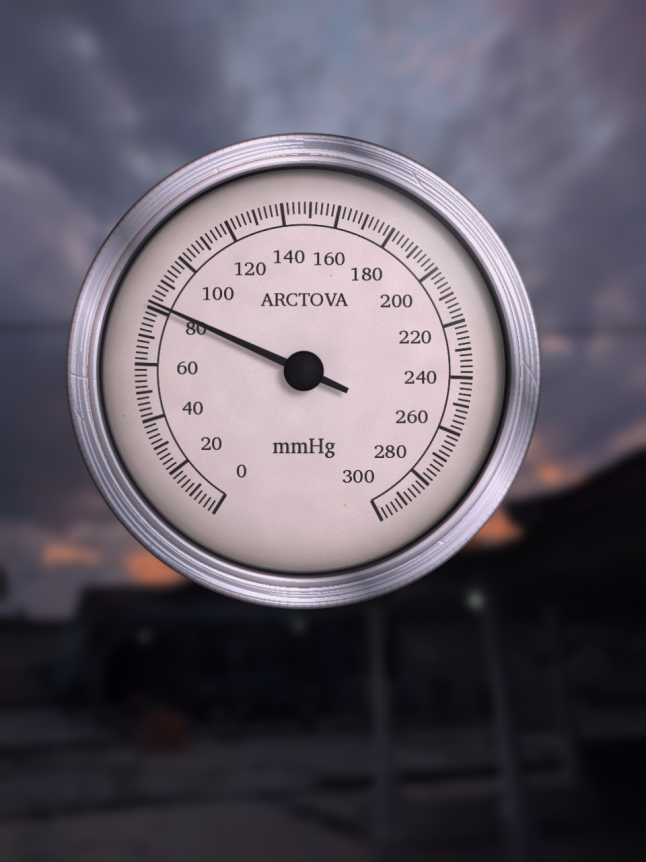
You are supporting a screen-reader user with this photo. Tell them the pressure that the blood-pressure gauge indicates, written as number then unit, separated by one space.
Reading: 82 mmHg
